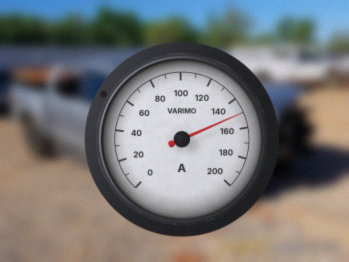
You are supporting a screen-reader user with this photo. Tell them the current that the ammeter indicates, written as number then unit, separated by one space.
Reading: 150 A
